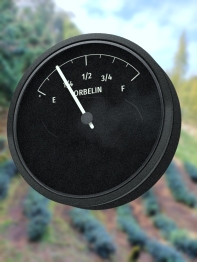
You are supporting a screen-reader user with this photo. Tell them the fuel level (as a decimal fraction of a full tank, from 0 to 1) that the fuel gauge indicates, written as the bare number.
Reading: 0.25
